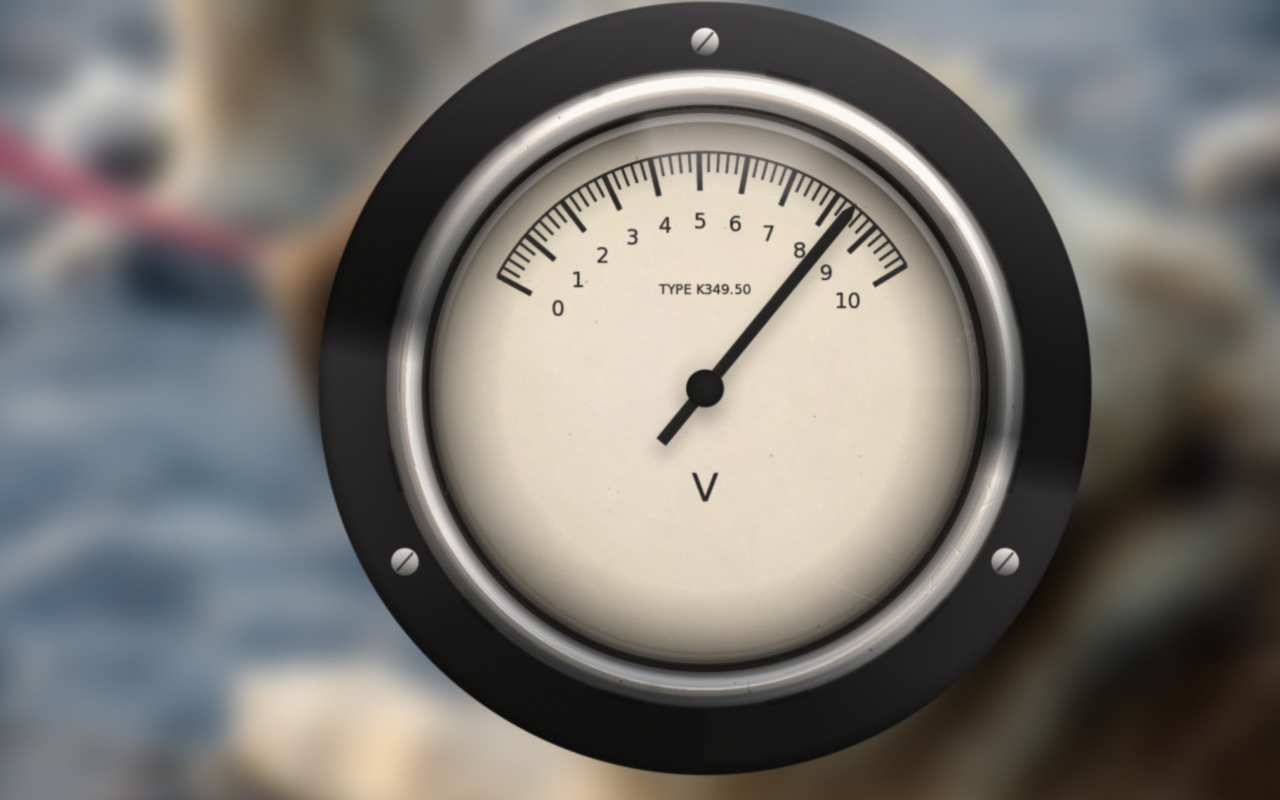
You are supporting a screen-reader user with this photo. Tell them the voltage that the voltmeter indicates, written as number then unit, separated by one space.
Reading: 8.4 V
